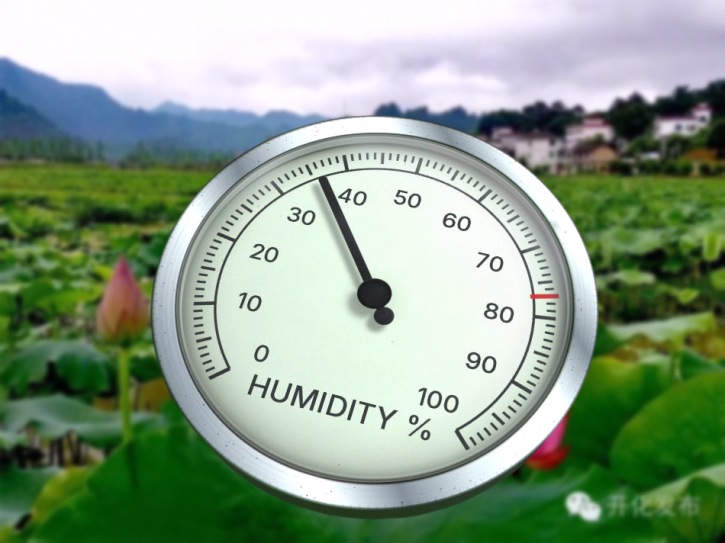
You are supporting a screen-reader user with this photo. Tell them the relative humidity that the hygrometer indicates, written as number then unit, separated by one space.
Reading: 36 %
